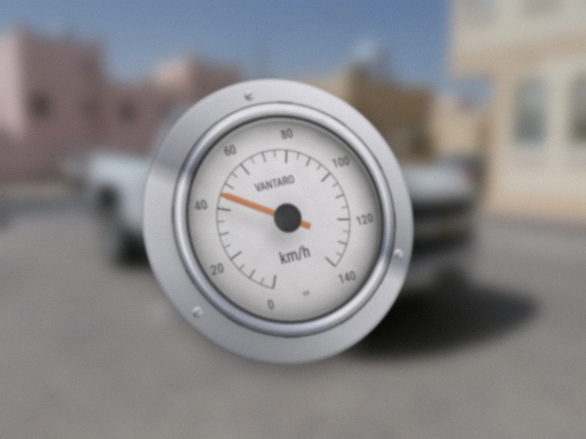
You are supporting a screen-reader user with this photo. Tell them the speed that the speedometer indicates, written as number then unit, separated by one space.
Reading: 45 km/h
